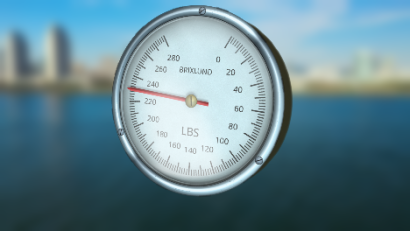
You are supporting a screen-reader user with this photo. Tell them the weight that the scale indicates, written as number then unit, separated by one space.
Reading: 230 lb
